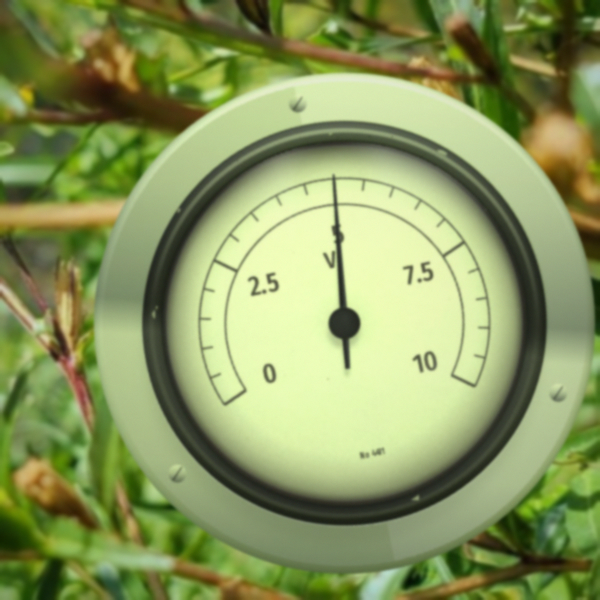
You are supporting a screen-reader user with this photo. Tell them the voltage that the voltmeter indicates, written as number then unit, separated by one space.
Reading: 5 V
